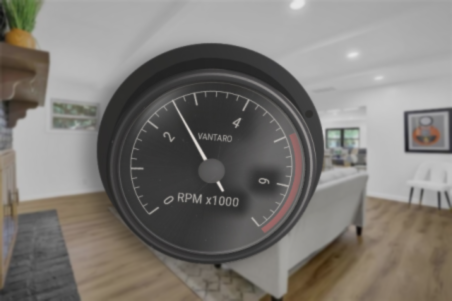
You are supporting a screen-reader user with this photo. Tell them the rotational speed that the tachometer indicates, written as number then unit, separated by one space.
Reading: 2600 rpm
